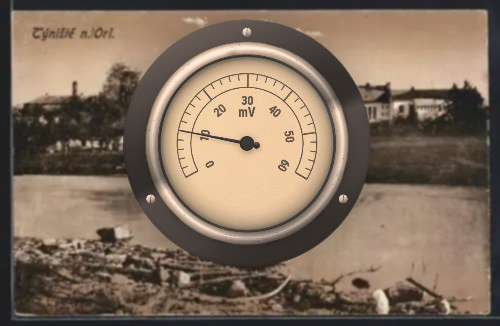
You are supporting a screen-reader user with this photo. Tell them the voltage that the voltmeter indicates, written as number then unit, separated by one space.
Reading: 10 mV
